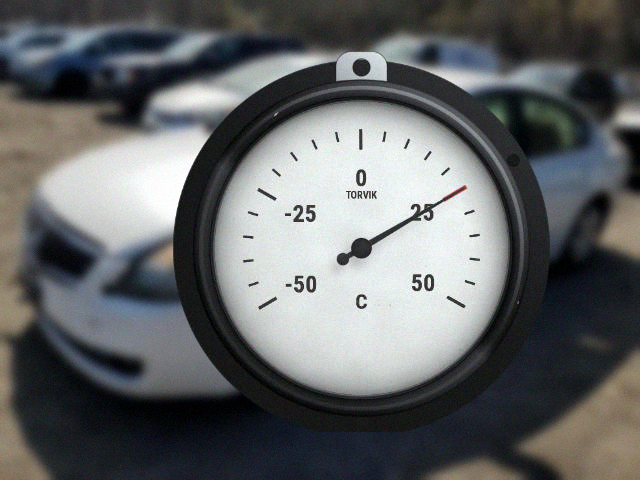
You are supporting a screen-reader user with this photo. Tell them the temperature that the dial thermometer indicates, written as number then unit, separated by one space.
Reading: 25 °C
